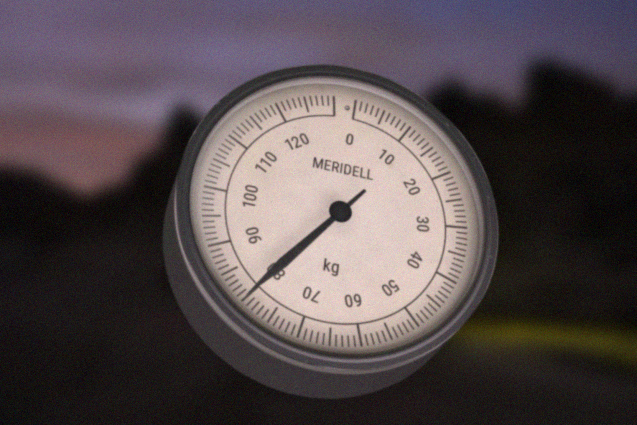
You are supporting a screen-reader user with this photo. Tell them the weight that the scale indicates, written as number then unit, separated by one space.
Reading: 80 kg
